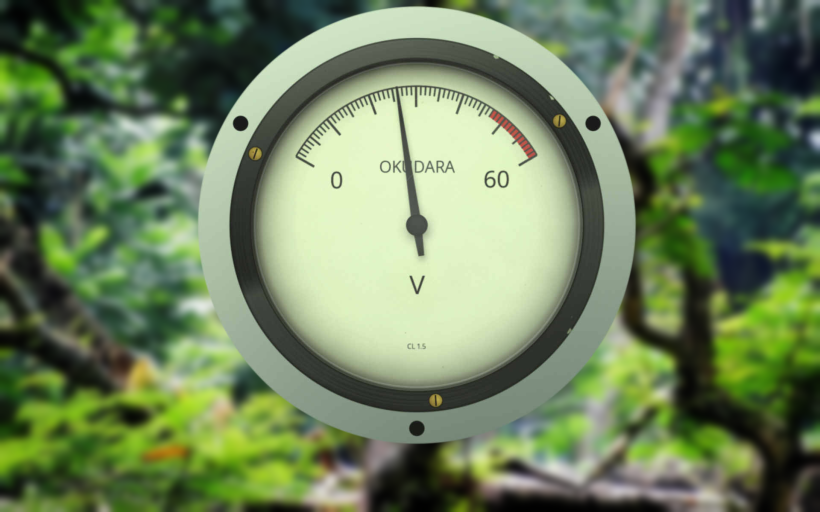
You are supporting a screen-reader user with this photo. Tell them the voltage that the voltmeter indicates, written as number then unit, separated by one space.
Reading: 26 V
